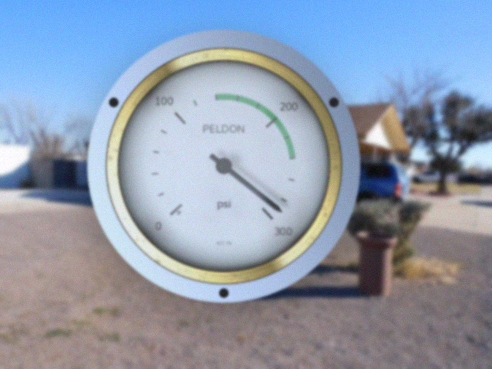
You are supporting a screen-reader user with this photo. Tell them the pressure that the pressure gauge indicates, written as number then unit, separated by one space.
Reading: 290 psi
